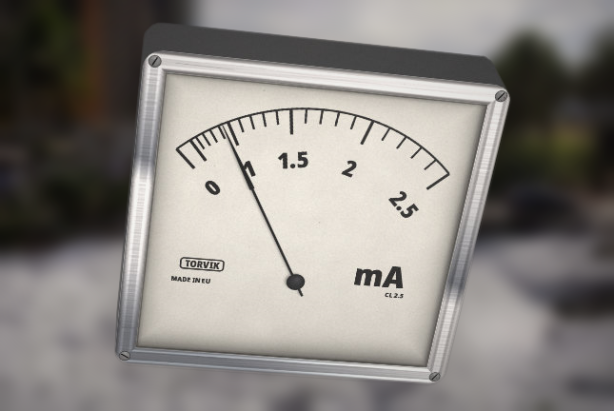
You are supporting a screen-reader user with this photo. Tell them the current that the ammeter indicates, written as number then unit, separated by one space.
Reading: 0.95 mA
